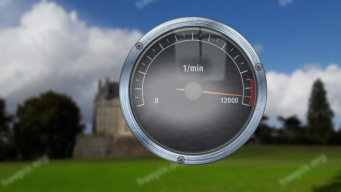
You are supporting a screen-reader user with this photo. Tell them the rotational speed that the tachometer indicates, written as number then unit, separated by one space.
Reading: 11500 rpm
